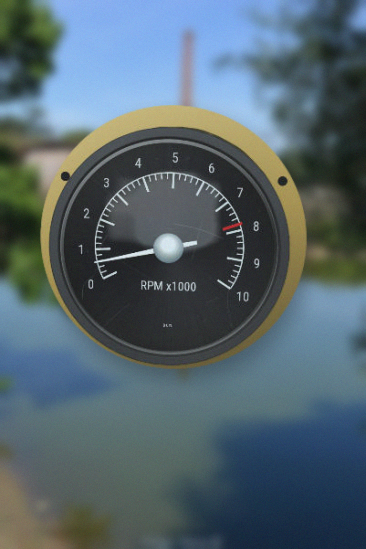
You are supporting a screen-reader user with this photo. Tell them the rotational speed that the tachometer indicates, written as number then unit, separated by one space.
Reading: 600 rpm
